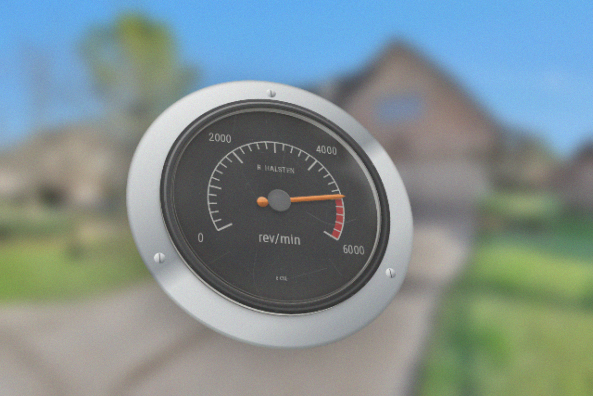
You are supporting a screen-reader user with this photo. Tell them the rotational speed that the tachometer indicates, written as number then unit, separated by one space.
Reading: 5000 rpm
